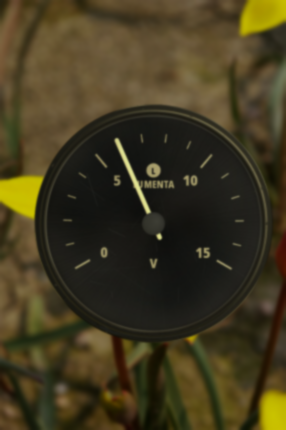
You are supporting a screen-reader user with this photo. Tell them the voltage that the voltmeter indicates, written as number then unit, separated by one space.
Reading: 6 V
